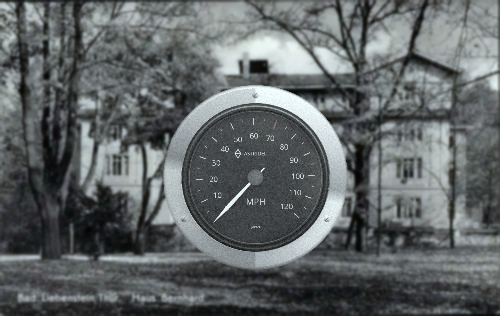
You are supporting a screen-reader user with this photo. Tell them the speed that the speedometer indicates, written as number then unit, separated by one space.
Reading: 0 mph
